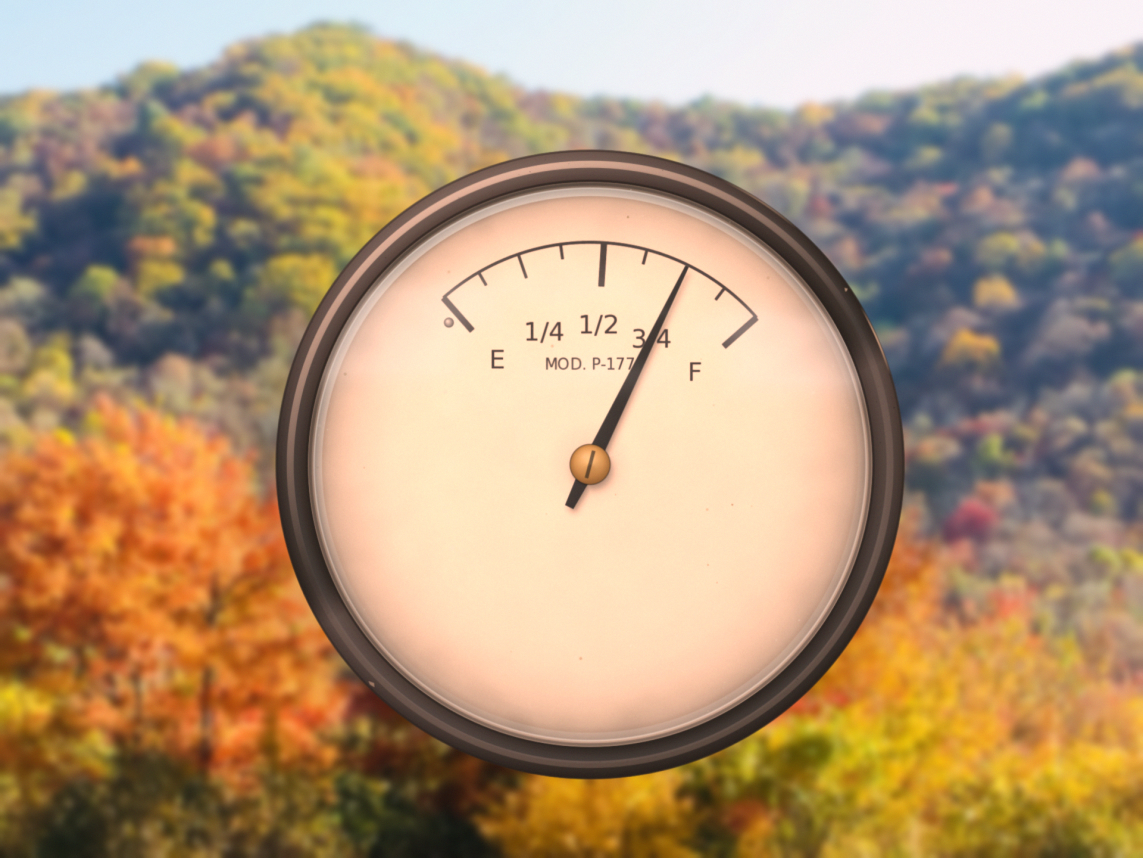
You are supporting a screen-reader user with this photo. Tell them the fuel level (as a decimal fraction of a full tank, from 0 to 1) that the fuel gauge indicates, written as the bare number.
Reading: 0.75
